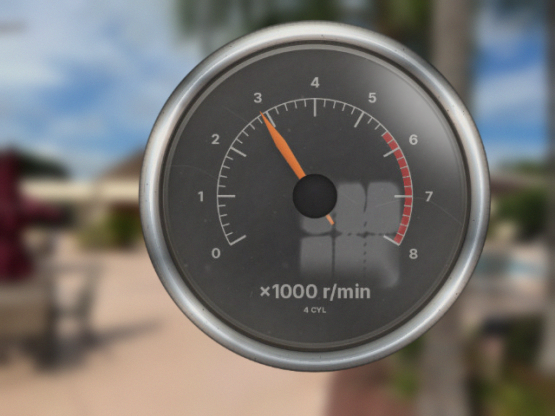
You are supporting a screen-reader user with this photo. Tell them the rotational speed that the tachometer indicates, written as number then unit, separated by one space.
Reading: 2900 rpm
